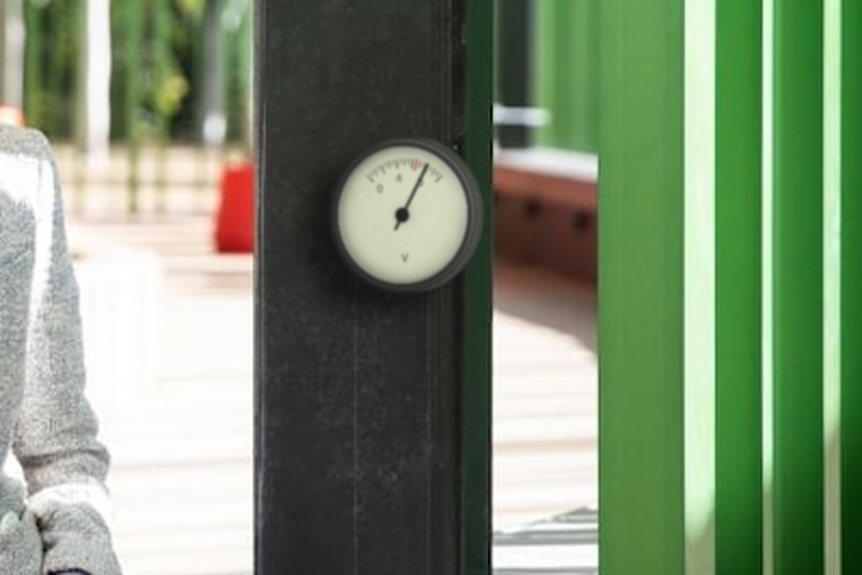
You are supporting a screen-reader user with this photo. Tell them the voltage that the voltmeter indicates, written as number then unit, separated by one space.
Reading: 8 V
